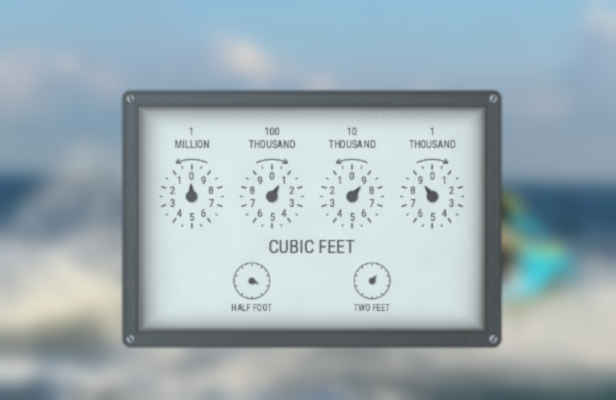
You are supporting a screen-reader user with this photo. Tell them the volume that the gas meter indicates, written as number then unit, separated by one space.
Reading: 8900 ft³
